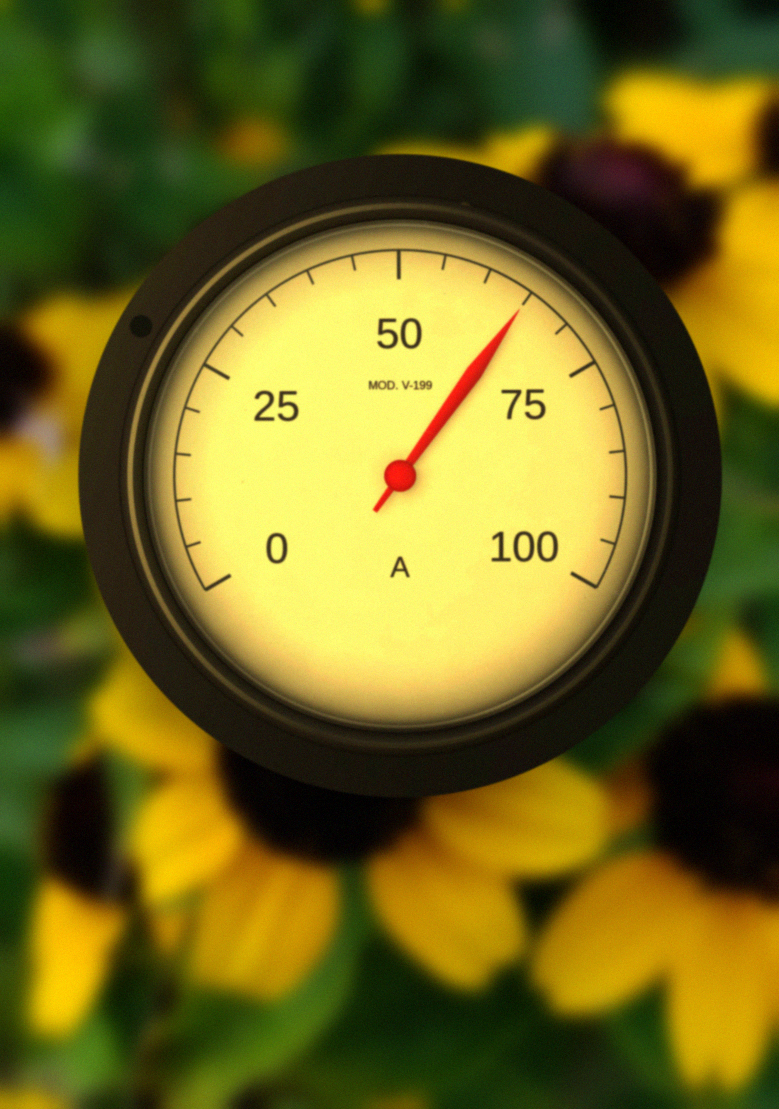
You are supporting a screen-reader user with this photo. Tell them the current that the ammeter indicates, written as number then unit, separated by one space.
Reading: 65 A
